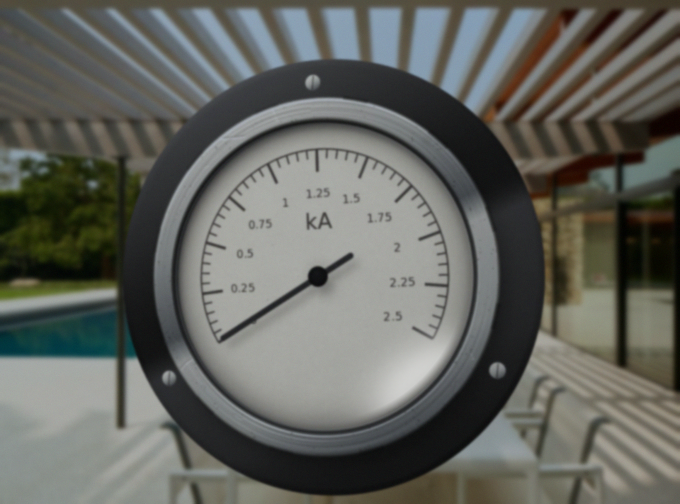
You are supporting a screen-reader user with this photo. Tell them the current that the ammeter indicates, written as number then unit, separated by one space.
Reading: 0 kA
